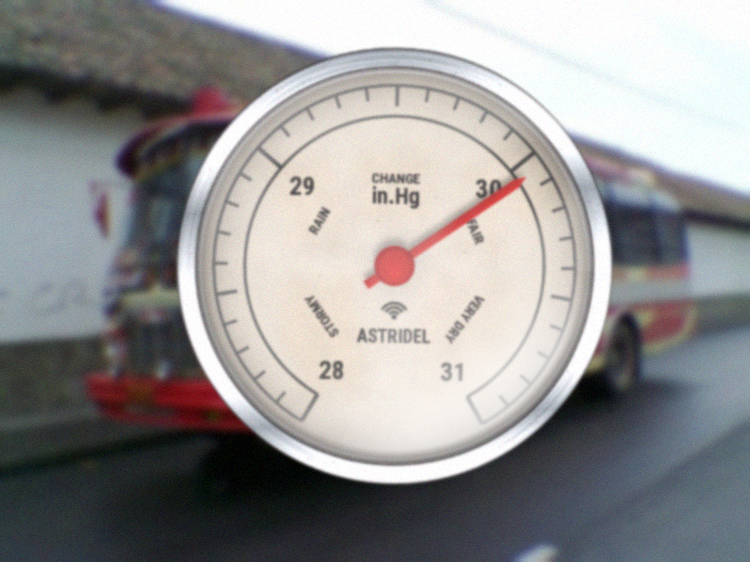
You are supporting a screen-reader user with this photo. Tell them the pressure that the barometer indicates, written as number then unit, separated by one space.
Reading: 30.05 inHg
